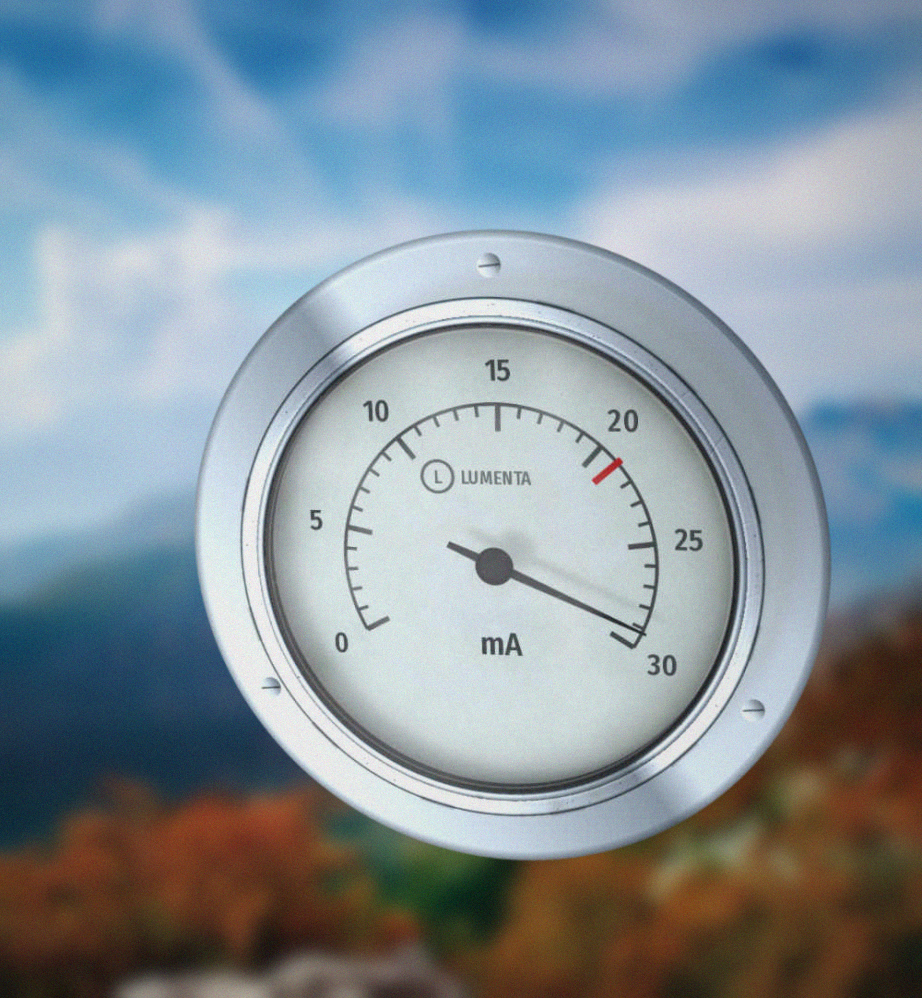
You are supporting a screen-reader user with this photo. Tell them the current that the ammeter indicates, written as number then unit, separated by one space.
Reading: 29 mA
